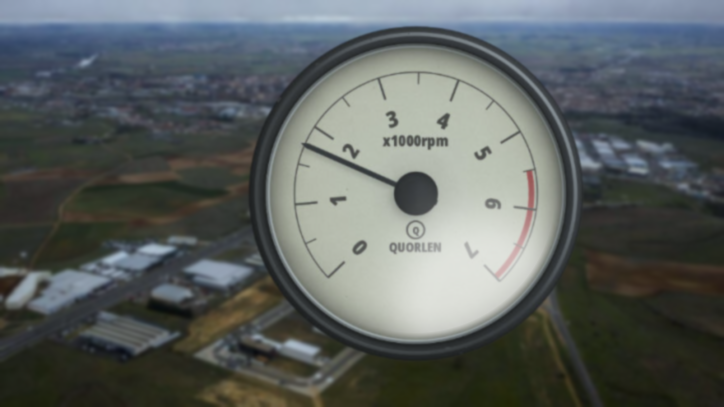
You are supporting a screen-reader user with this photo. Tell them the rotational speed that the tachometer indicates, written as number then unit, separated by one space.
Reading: 1750 rpm
